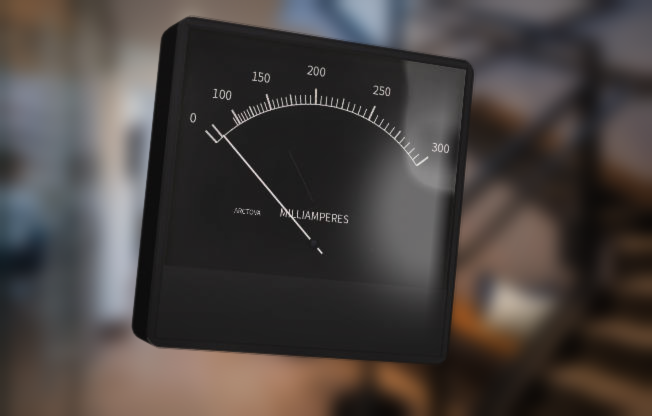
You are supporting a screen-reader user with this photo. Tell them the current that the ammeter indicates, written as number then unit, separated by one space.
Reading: 50 mA
